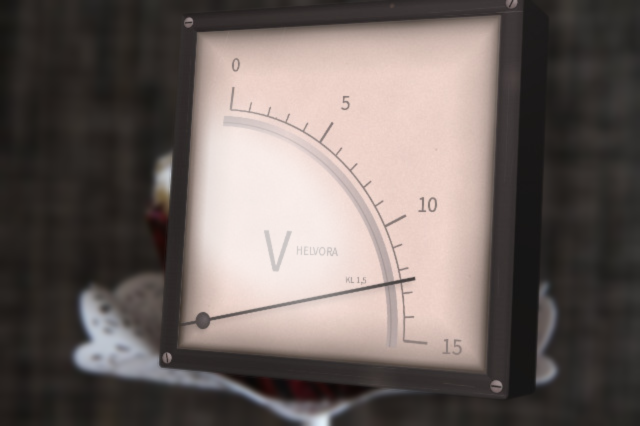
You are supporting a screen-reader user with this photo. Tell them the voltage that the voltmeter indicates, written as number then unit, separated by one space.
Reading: 12.5 V
